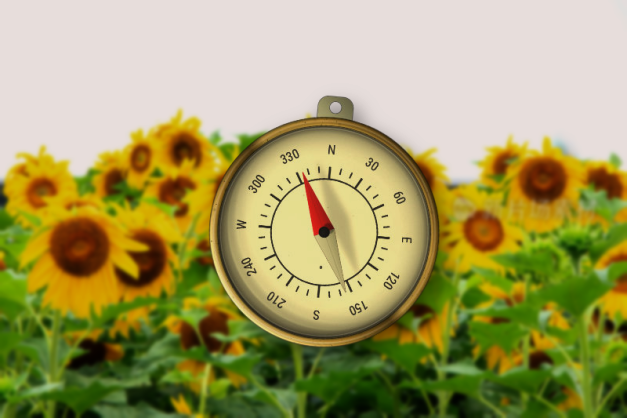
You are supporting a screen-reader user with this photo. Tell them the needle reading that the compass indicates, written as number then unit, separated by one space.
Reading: 335 °
